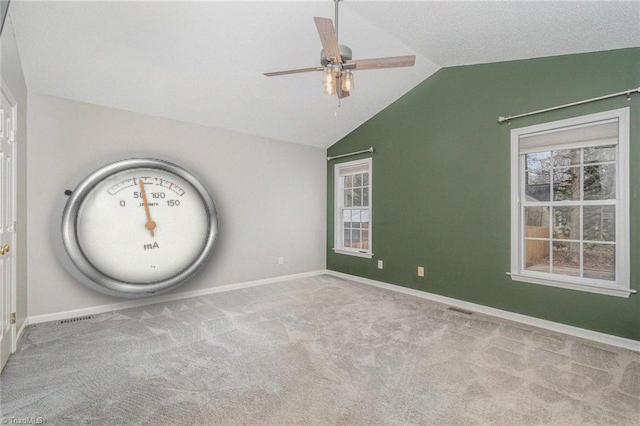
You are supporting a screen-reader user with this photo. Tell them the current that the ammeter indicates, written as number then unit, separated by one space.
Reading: 60 mA
